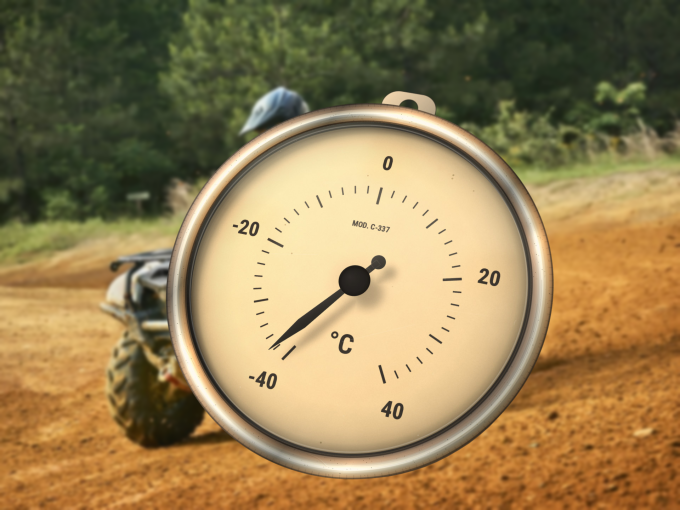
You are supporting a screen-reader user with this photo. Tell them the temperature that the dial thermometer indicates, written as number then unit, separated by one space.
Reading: -38 °C
